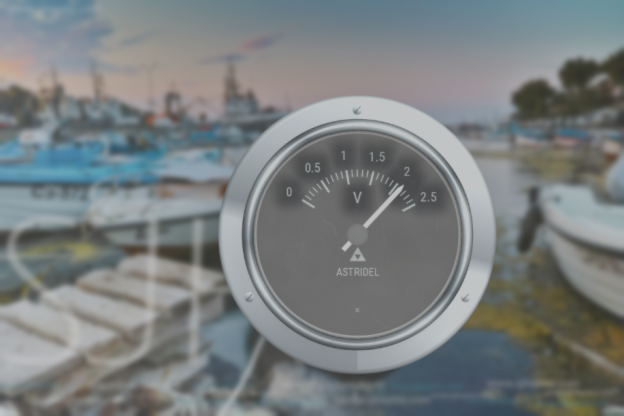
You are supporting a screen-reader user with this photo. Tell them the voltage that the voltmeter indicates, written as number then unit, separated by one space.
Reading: 2.1 V
